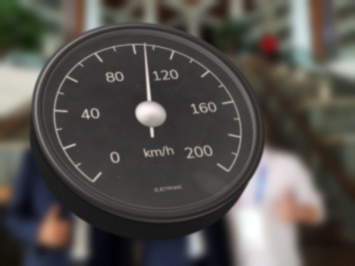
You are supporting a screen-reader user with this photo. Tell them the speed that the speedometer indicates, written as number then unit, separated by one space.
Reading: 105 km/h
